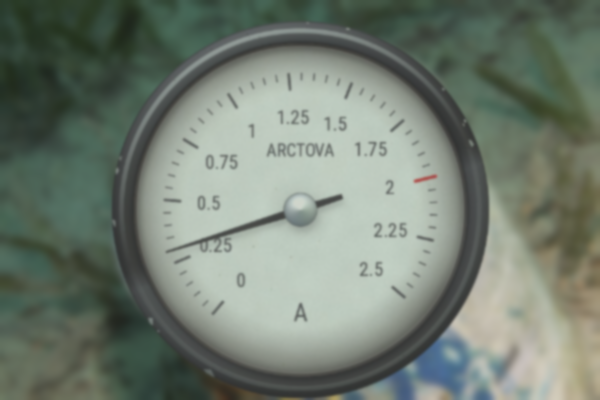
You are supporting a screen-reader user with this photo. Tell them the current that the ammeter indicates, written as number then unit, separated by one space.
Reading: 0.3 A
